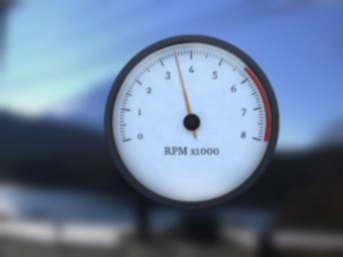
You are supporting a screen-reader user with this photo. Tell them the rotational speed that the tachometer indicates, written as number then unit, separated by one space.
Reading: 3500 rpm
